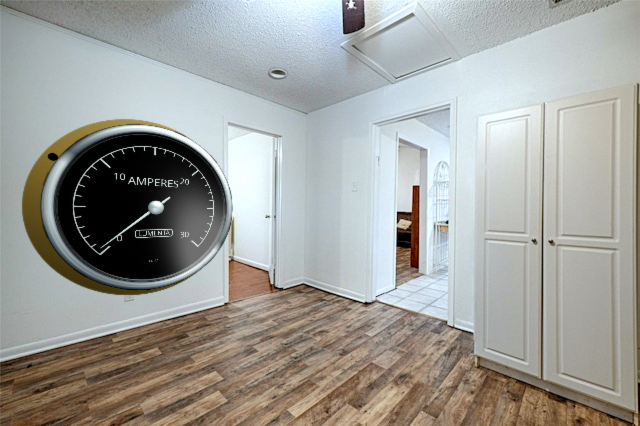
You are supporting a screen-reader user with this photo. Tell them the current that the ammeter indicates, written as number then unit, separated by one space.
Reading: 0.5 A
